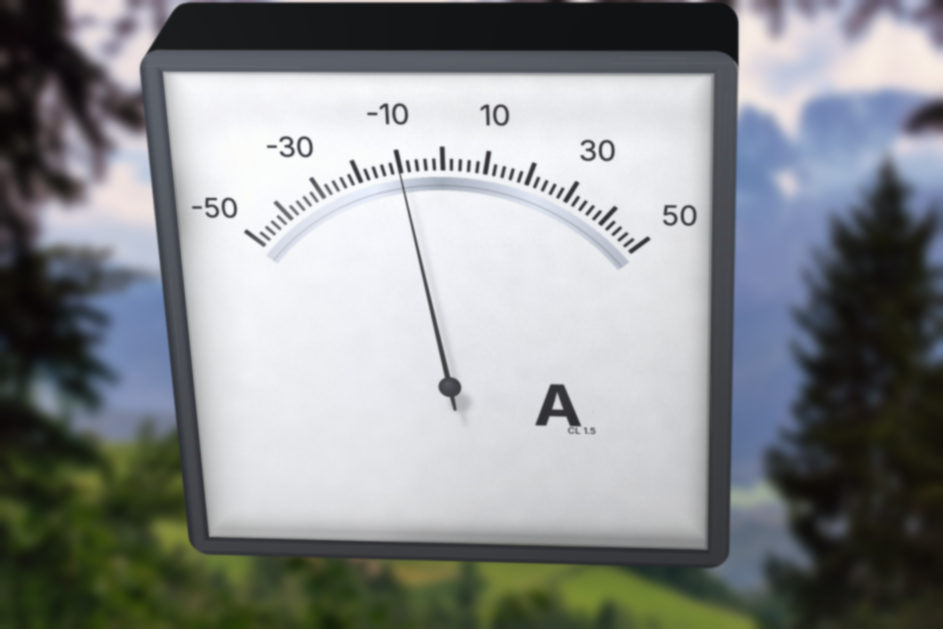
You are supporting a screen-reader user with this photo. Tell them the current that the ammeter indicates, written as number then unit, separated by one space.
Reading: -10 A
